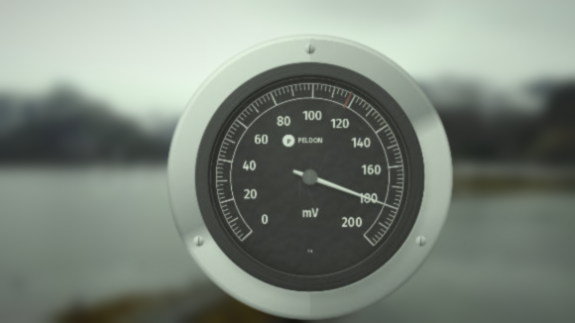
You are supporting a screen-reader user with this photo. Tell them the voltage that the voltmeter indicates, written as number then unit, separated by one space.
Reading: 180 mV
